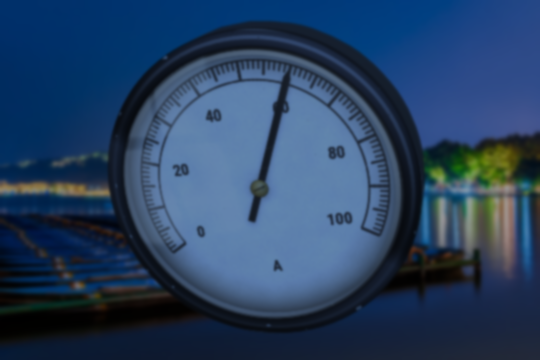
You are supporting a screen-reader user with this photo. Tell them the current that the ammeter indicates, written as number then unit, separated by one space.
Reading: 60 A
